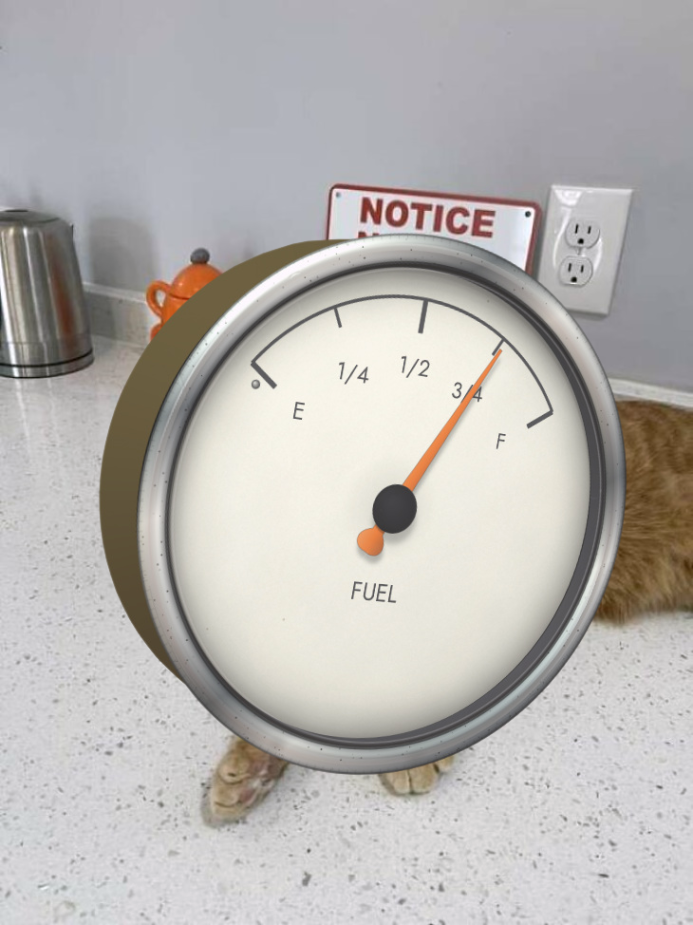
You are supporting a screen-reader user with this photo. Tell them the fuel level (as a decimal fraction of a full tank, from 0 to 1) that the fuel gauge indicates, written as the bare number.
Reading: 0.75
